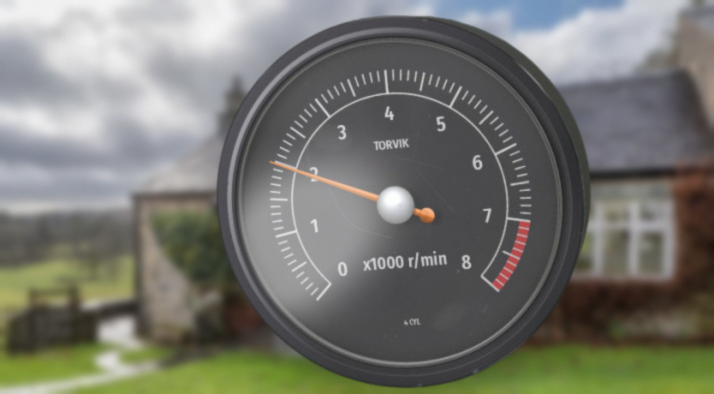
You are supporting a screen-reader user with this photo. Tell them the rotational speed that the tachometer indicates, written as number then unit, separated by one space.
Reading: 2000 rpm
